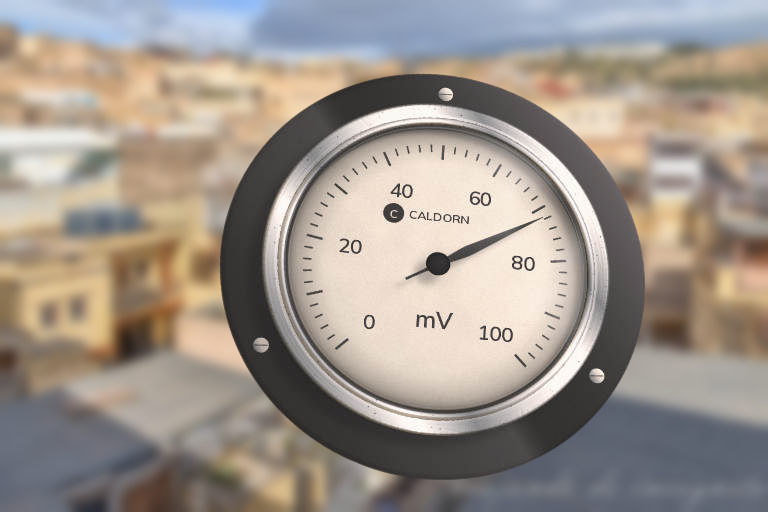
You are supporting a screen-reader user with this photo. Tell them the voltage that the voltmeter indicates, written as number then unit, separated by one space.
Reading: 72 mV
